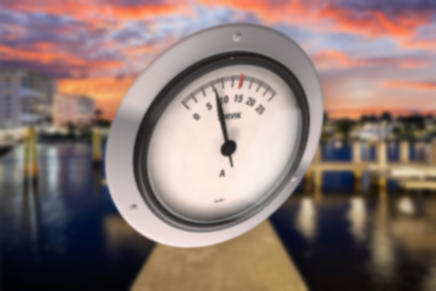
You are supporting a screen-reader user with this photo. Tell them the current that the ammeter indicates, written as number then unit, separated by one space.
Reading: 7.5 A
